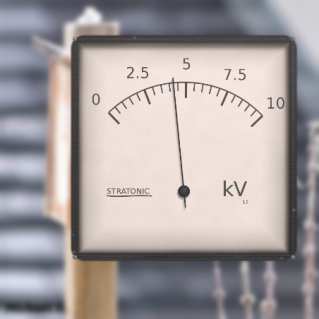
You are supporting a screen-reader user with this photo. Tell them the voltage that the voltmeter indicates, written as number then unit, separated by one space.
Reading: 4.25 kV
